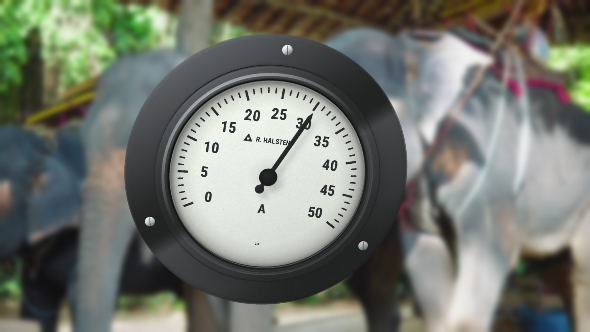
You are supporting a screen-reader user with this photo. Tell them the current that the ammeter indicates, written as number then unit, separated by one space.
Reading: 30 A
